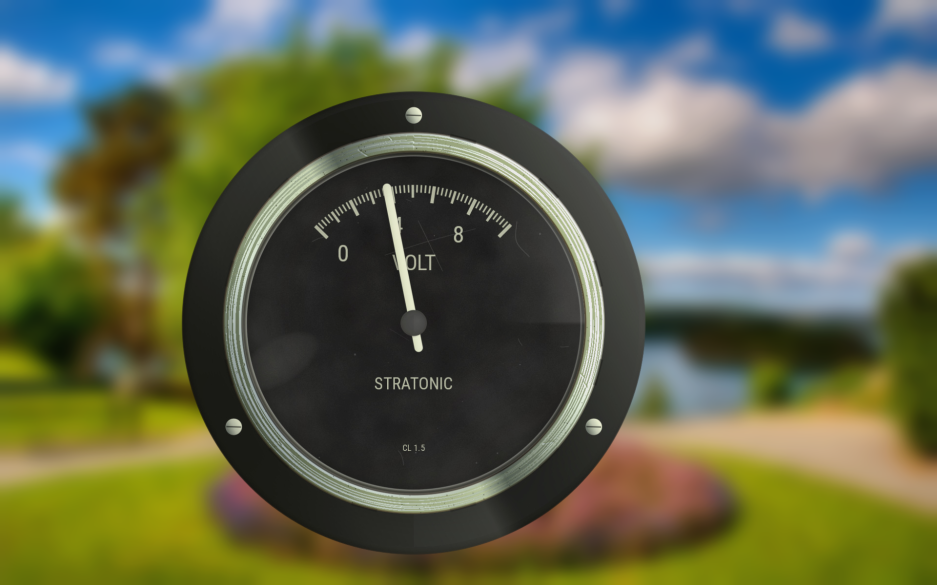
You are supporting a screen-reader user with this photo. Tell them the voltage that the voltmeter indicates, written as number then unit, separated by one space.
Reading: 3.8 V
